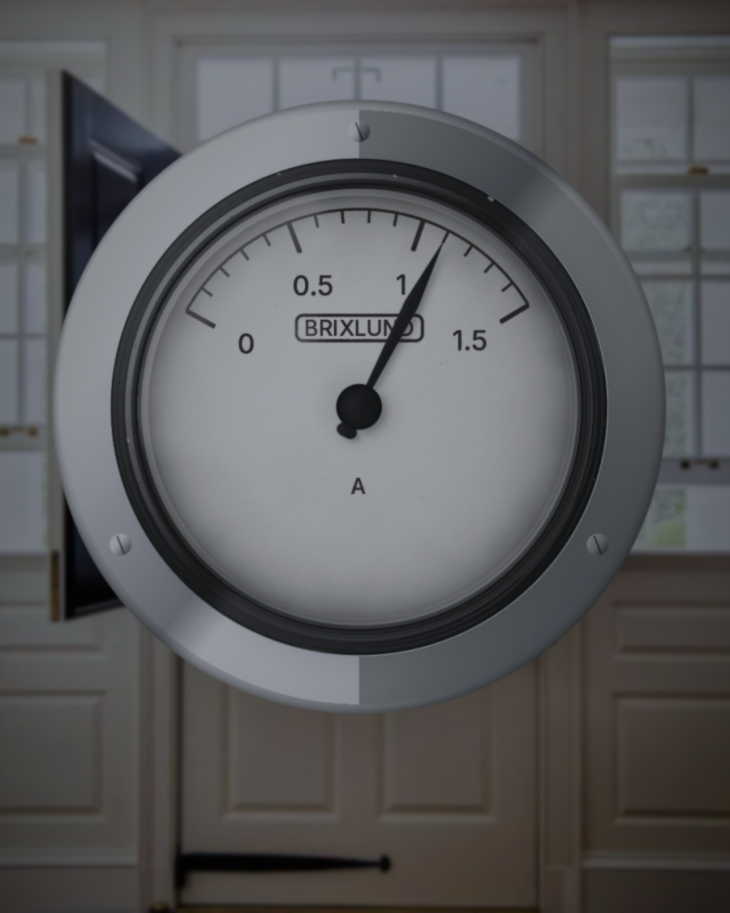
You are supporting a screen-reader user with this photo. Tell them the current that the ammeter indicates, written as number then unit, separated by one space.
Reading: 1.1 A
